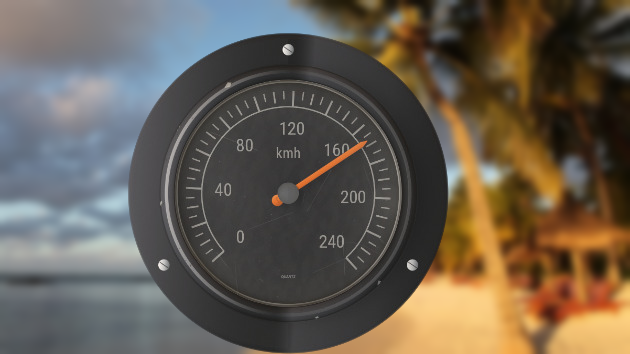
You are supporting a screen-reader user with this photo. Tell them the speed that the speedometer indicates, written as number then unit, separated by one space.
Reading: 167.5 km/h
